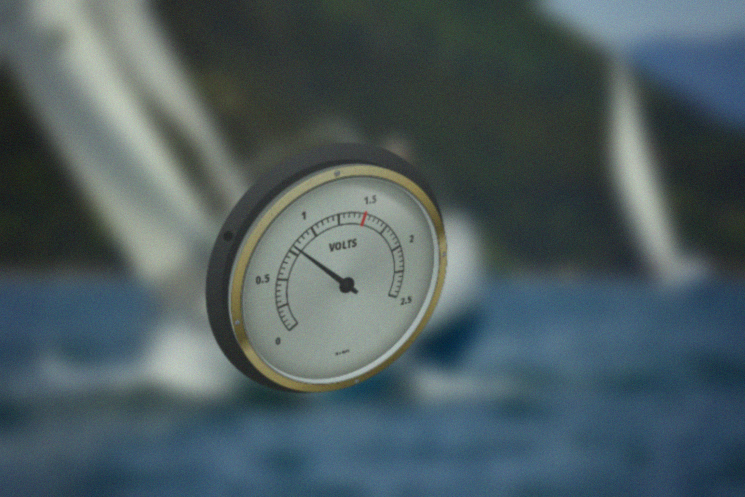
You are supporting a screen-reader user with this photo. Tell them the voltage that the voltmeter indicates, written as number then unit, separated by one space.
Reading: 0.8 V
